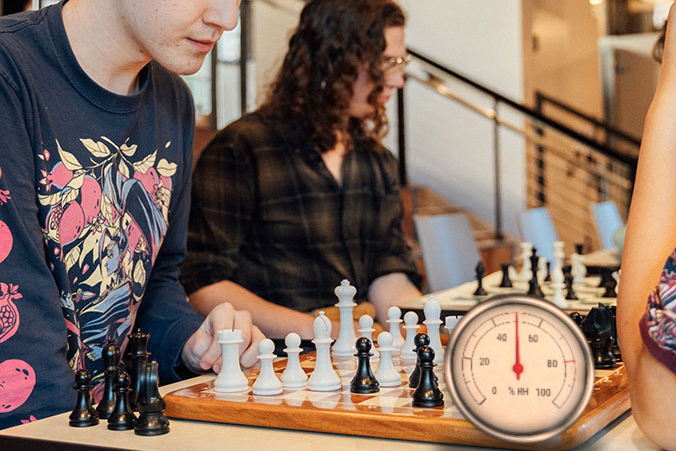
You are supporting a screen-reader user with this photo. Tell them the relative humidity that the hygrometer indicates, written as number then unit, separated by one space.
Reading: 50 %
